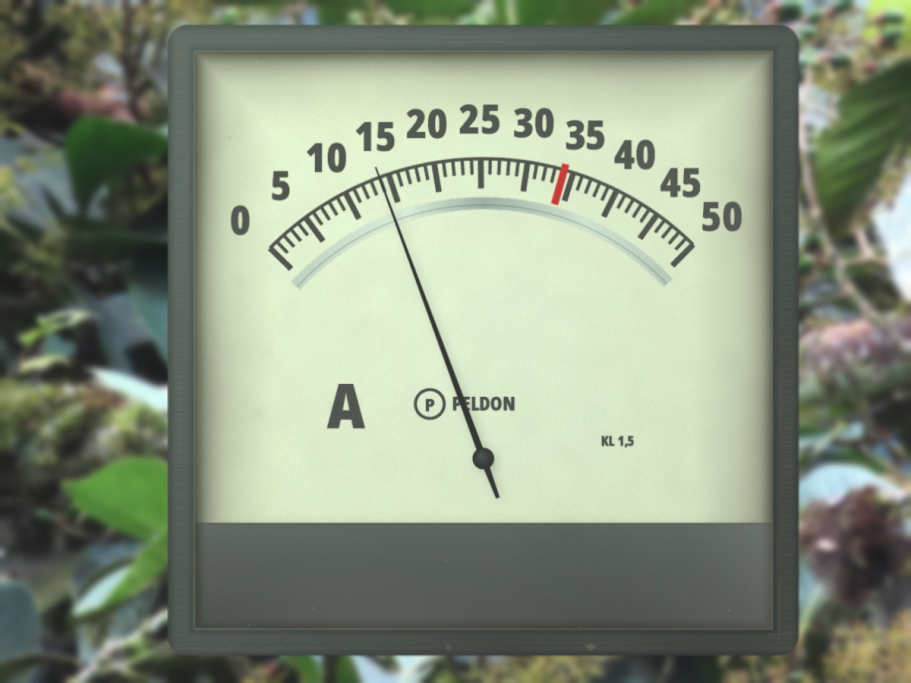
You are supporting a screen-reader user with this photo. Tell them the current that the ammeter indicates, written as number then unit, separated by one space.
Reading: 14 A
